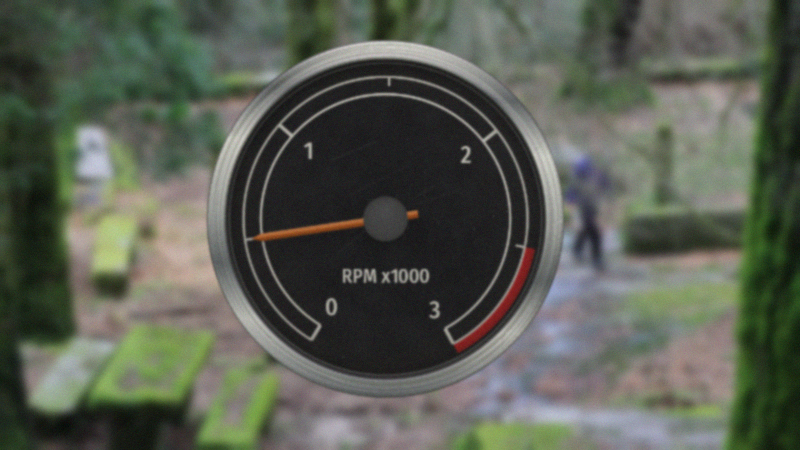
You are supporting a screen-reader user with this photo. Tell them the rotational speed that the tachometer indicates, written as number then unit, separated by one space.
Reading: 500 rpm
